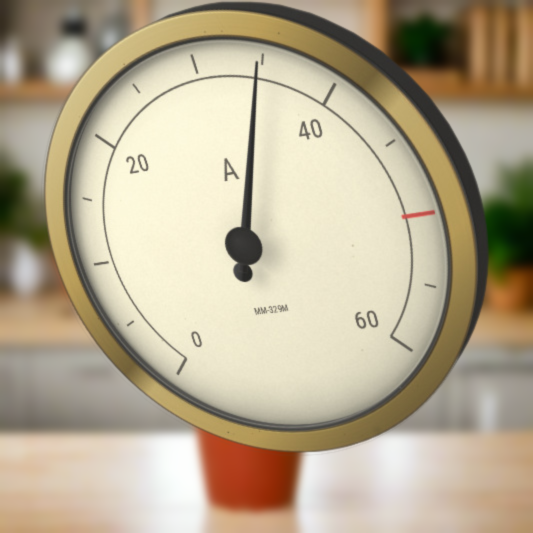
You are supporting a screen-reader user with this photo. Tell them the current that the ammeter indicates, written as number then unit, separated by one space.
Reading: 35 A
